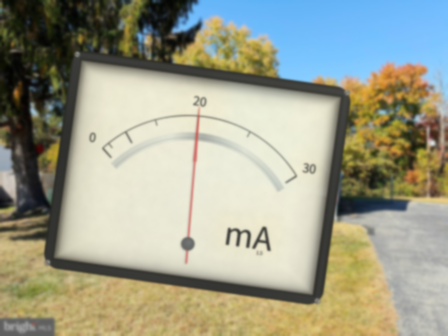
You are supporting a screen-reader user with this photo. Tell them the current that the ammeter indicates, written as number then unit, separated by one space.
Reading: 20 mA
